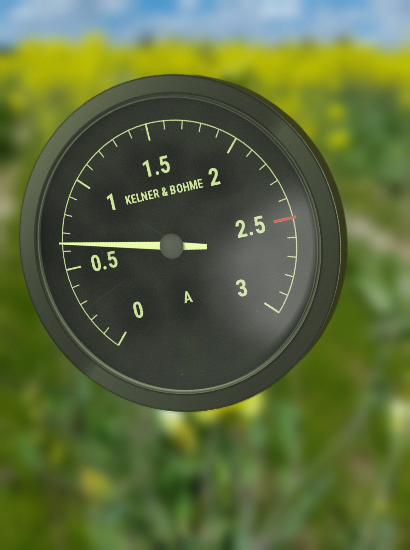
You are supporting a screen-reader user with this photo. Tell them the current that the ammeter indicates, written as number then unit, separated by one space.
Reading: 0.65 A
